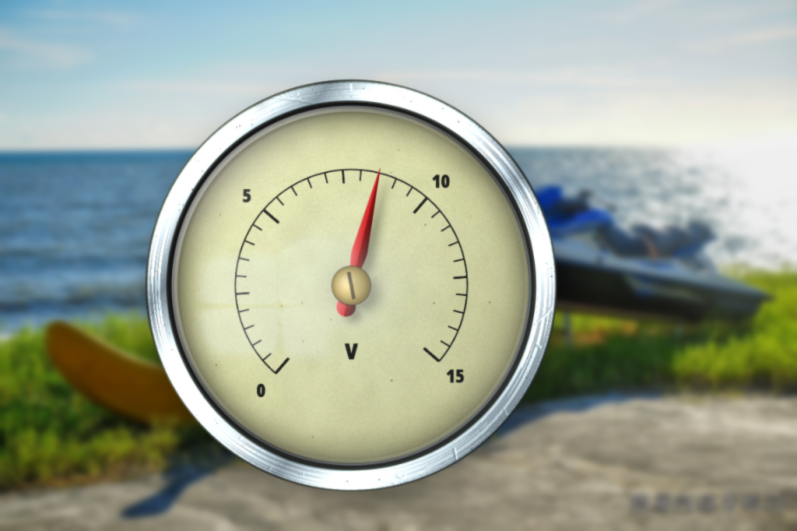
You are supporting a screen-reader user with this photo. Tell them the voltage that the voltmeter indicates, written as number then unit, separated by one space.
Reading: 8.5 V
